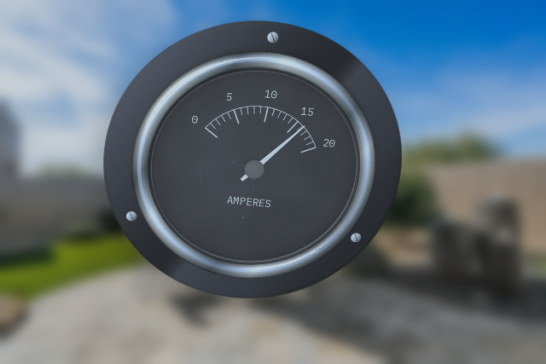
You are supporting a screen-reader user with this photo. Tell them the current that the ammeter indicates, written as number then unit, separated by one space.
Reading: 16 A
